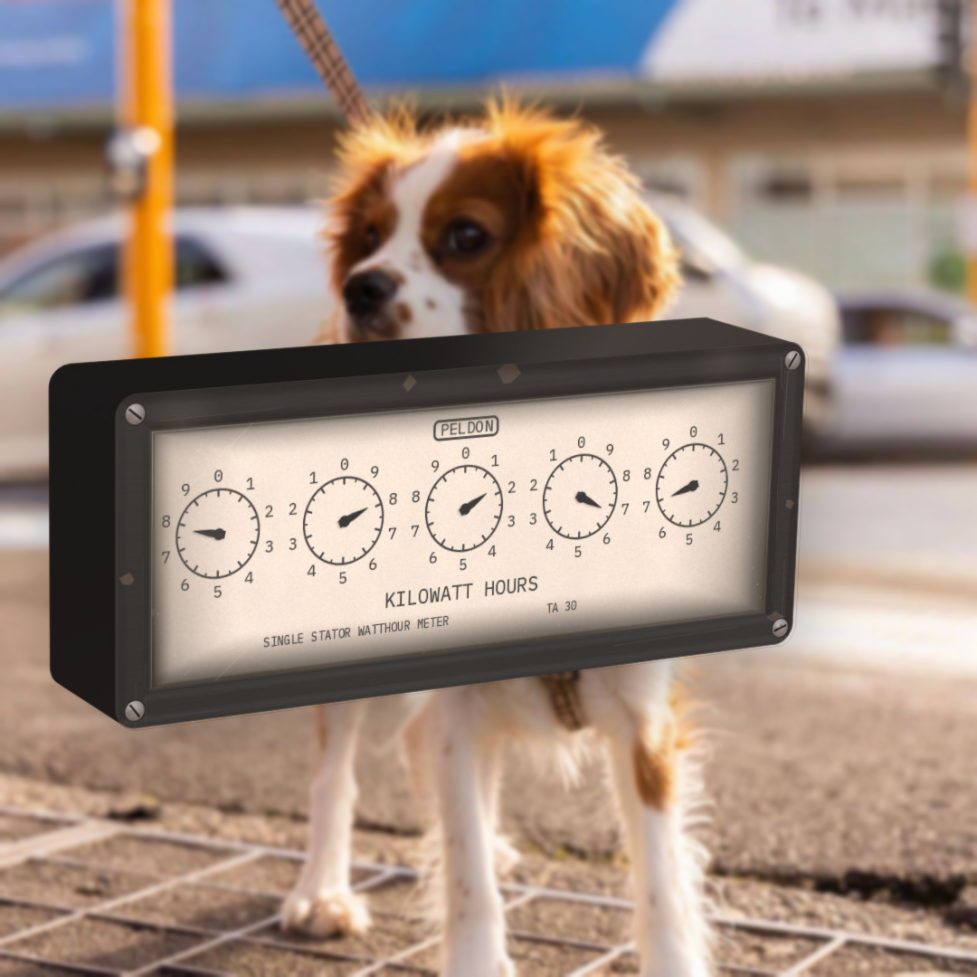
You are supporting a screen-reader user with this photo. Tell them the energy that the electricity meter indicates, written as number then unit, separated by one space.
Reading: 78167 kWh
